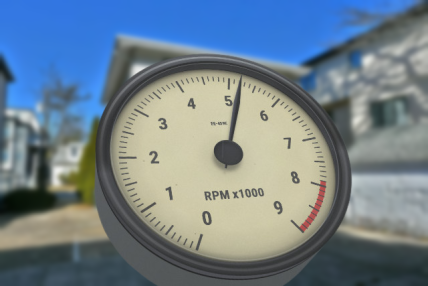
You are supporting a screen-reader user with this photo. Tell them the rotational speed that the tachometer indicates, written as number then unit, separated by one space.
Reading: 5200 rpm
